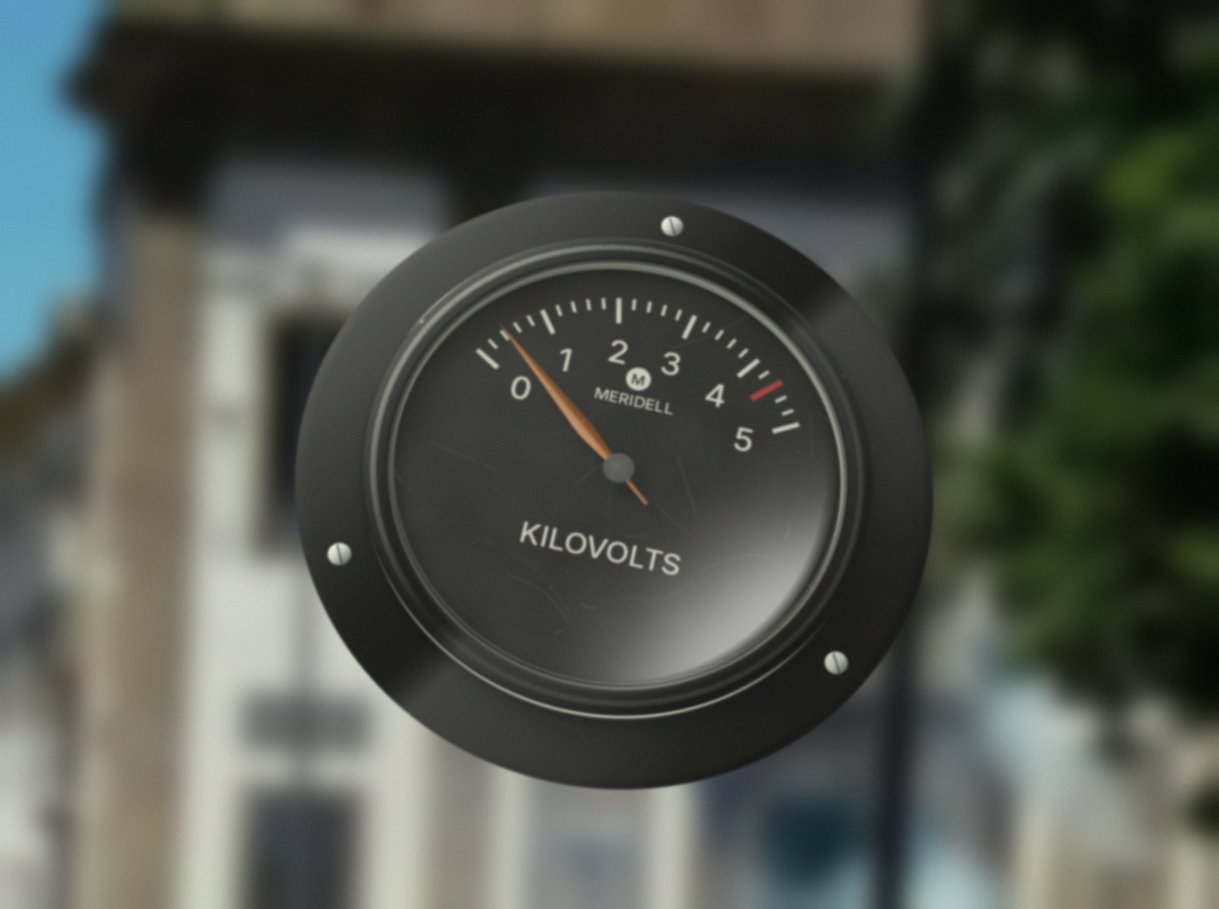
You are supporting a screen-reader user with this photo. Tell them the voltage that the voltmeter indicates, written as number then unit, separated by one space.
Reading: 0.4 kV
